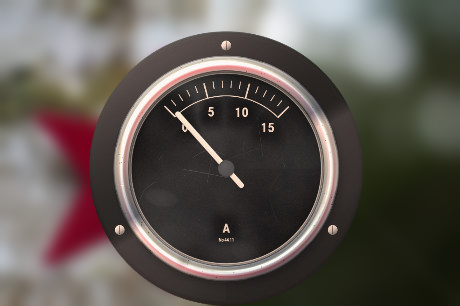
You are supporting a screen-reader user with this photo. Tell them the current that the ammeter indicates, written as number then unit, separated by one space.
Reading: 0.5 A
